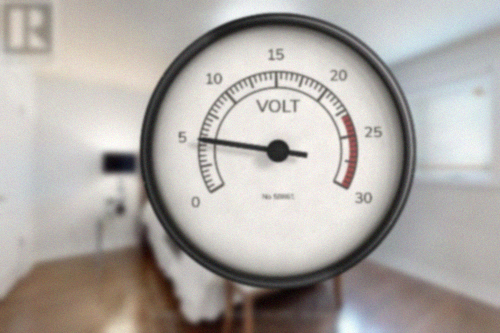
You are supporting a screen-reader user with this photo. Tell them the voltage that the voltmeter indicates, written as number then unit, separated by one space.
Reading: 5 V
